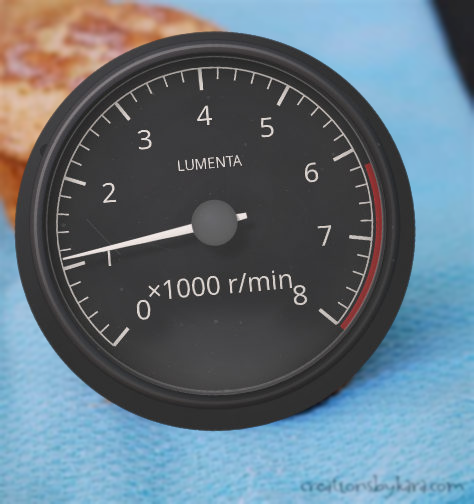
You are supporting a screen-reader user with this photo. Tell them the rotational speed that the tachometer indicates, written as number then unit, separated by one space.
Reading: 1100 rpm
